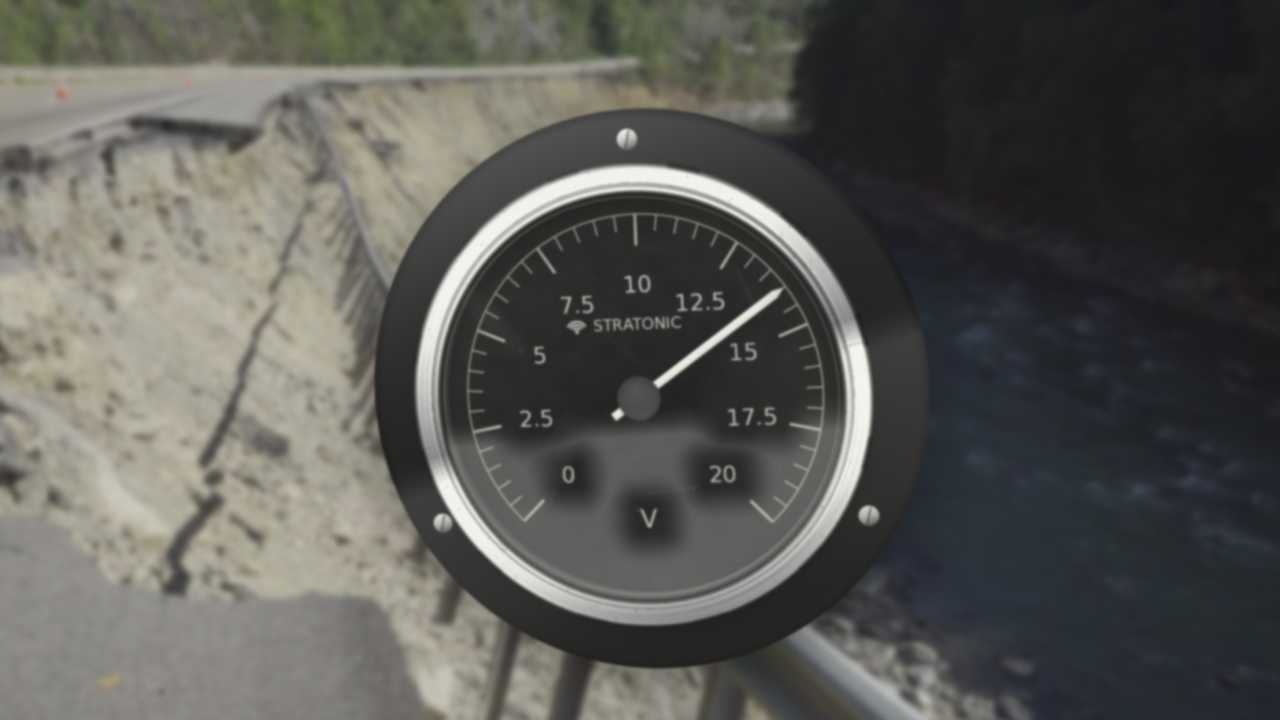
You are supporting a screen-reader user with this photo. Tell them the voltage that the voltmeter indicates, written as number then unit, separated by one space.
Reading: 14 V
